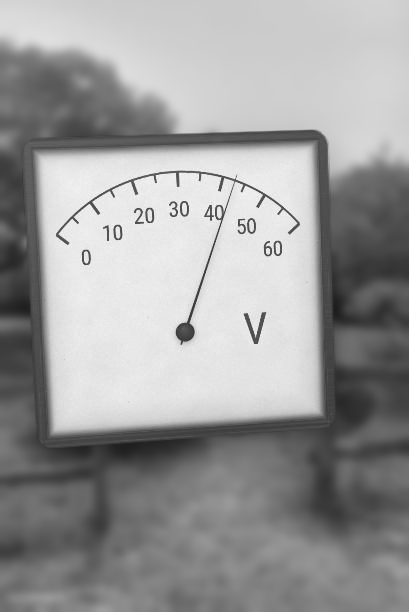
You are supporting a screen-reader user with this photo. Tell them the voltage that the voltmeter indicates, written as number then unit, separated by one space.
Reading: 42.5 V
